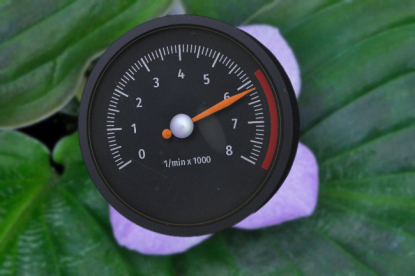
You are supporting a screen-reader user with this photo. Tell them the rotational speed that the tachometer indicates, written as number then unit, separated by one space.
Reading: 6200 rpm
